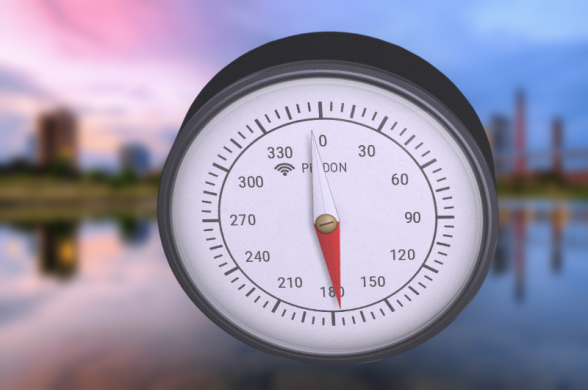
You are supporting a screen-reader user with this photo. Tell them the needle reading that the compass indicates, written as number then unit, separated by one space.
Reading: 175 °
